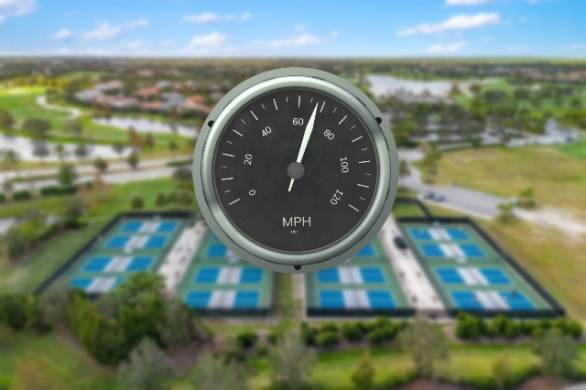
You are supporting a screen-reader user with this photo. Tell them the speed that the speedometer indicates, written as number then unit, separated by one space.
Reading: 67.5 mph
